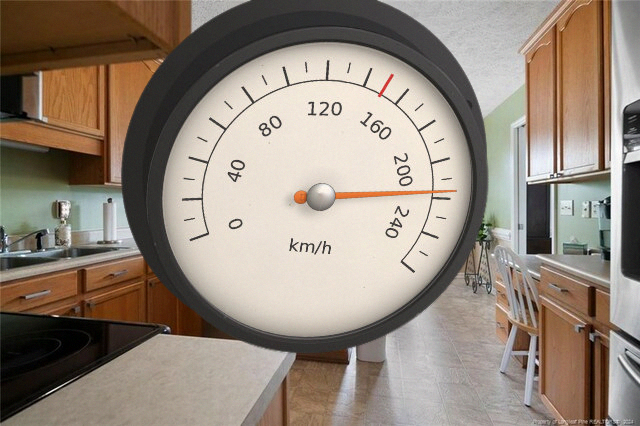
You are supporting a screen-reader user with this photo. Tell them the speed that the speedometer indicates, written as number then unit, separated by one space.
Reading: 215 km/h
